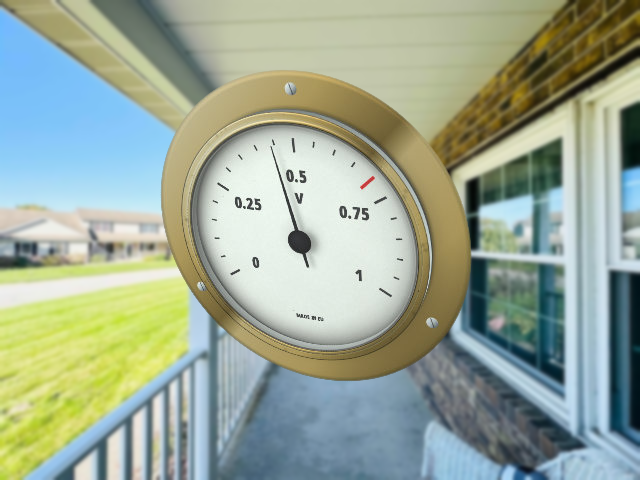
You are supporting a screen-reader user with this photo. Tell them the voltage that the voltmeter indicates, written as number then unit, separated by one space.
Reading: 0.45 V
